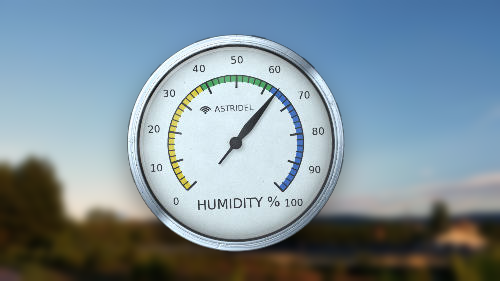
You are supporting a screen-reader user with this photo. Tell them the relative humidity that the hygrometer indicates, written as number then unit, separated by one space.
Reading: 64 %
